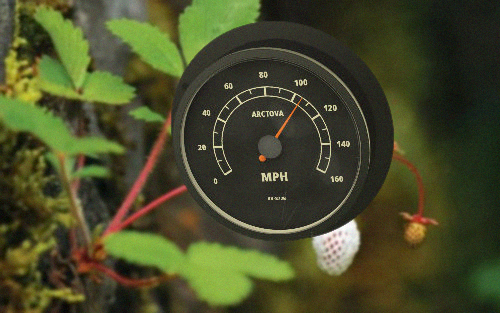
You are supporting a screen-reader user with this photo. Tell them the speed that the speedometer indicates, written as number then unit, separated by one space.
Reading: 105 mph
